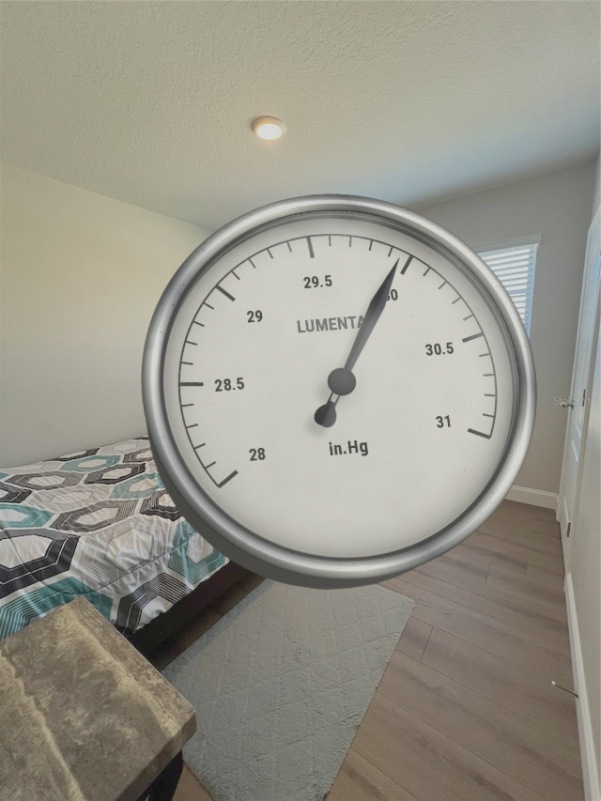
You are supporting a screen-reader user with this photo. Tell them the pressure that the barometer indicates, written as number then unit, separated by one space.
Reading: 29.95 inHg
